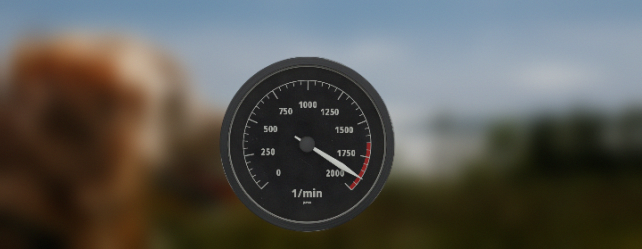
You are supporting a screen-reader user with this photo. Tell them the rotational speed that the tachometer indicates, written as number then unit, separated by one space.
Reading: 1900 rpm
